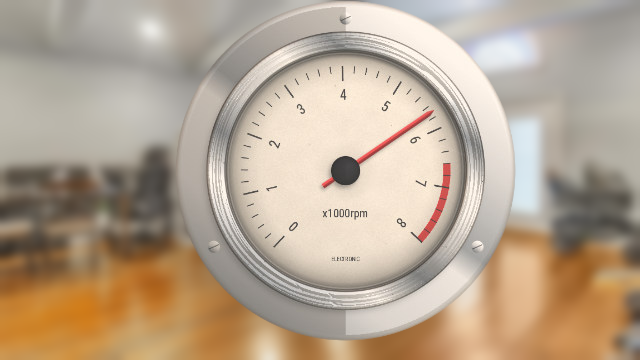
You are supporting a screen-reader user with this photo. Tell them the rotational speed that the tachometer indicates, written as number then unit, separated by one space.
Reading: 5700 rpm
